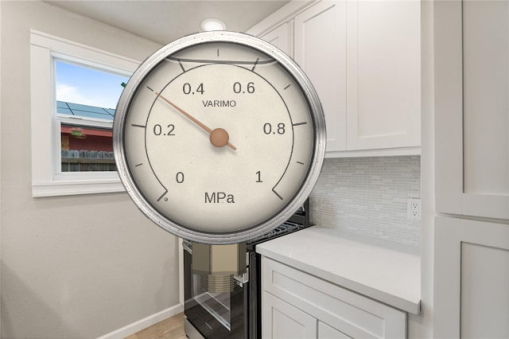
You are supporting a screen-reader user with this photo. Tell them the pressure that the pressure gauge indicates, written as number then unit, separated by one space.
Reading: 0.3 MPa
